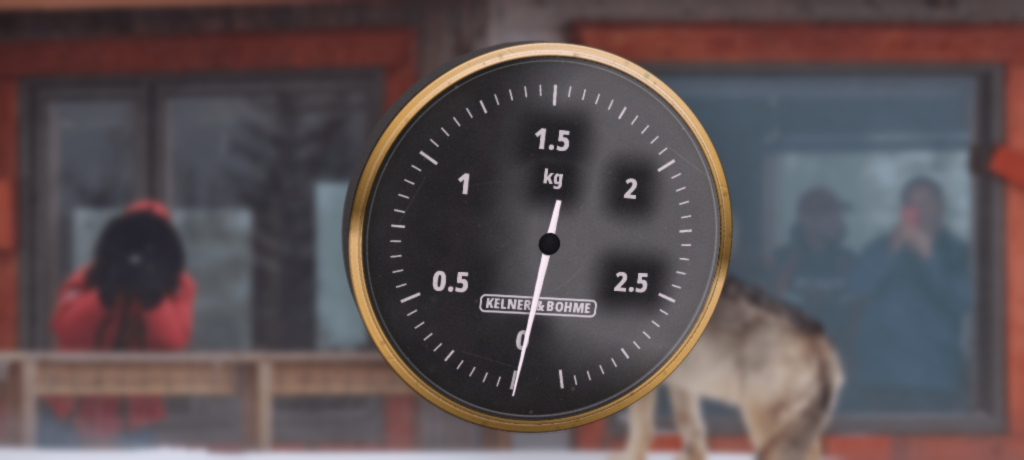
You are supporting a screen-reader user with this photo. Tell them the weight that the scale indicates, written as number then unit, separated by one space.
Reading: 0 kg
